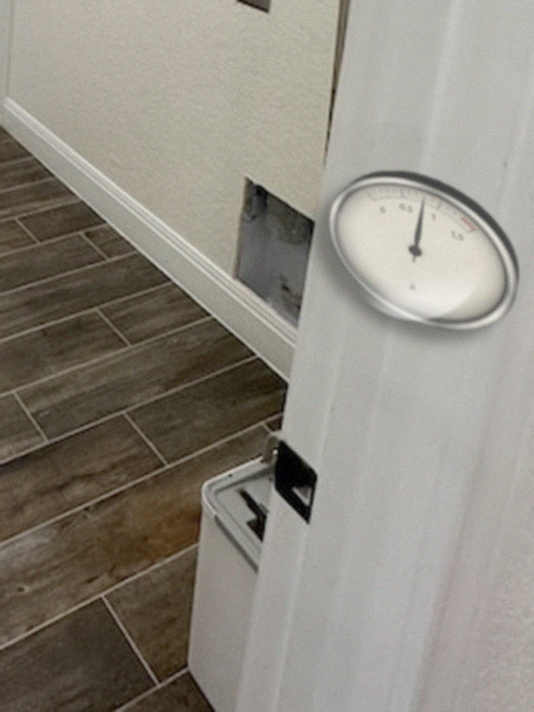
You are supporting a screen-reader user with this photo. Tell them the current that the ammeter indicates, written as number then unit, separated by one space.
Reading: 0.8 A
